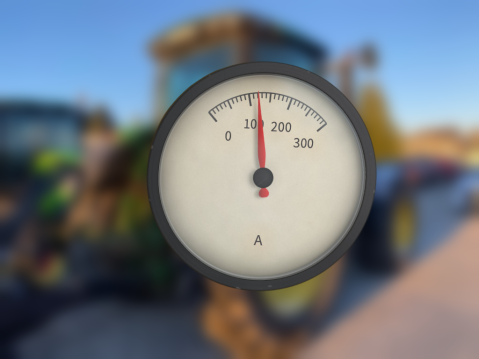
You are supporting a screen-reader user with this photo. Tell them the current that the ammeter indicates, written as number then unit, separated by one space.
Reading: 120 A
